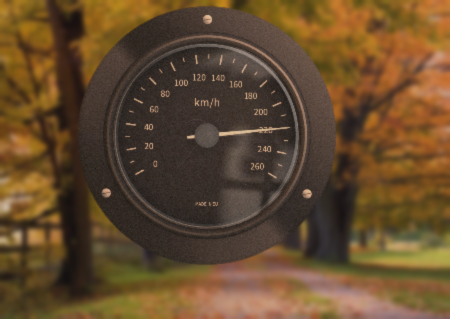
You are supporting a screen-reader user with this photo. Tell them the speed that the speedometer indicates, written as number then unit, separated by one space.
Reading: 220 km/h
